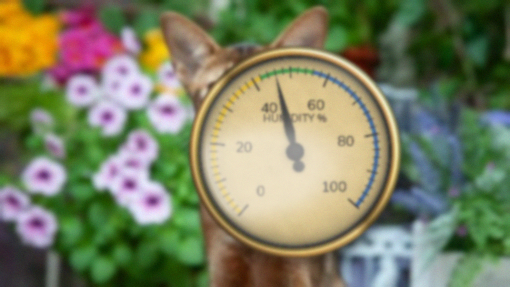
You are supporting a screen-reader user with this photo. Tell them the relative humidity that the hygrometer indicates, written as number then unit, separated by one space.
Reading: 46 %
